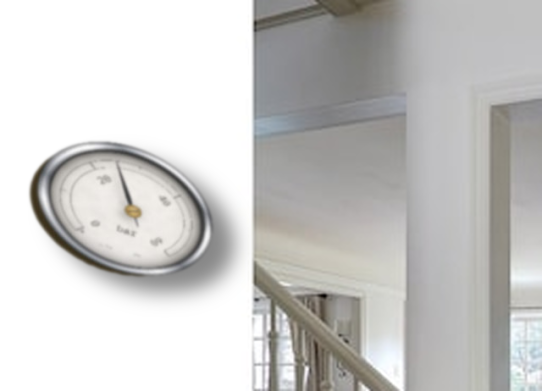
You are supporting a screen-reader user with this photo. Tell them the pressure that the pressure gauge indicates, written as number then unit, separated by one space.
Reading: 25 bar
